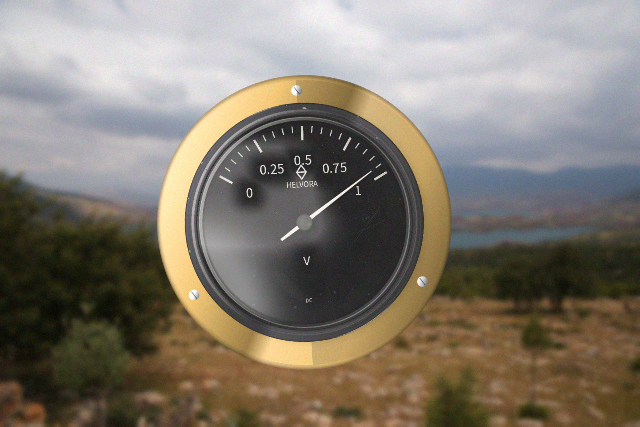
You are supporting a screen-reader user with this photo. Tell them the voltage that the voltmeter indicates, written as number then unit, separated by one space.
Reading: 0.95 V
